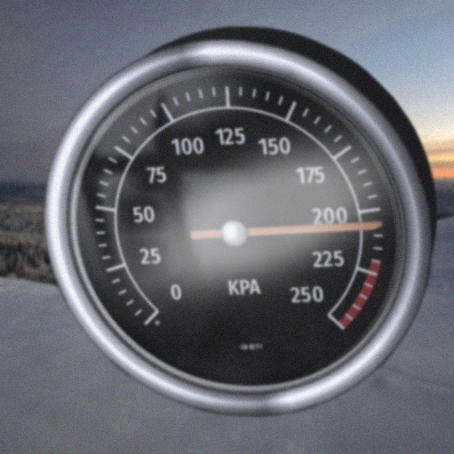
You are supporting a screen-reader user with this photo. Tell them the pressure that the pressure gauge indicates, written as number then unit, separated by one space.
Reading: 205 kPa
